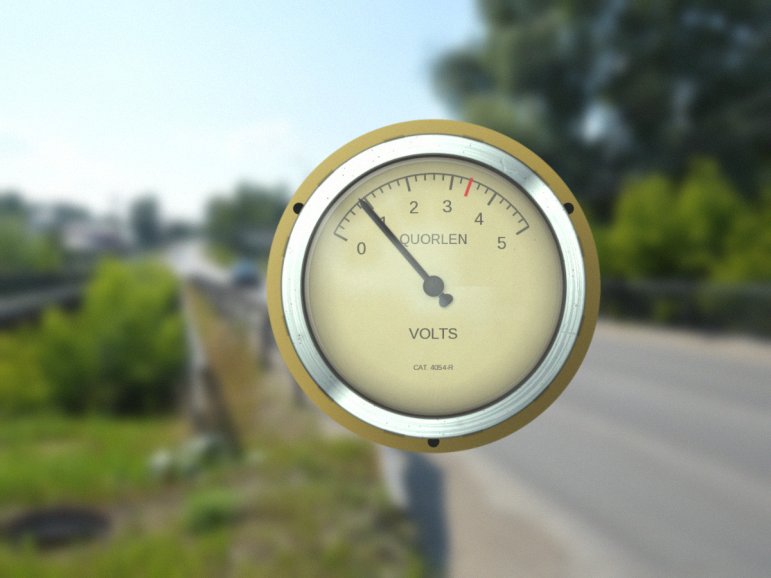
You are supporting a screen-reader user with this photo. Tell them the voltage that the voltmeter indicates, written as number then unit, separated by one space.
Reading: 0.9 V
